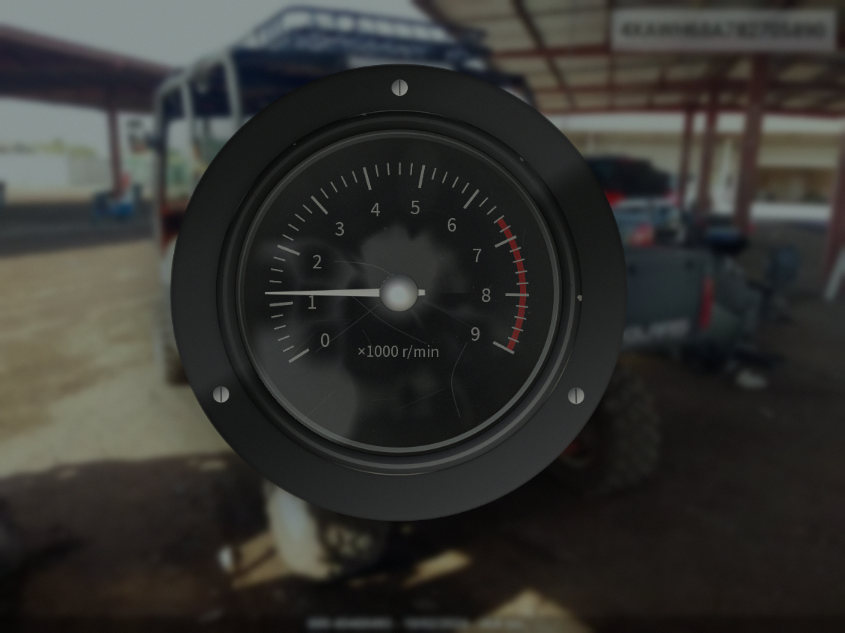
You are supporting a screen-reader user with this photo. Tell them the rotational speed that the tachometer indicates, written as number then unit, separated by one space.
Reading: 1200 rpm
